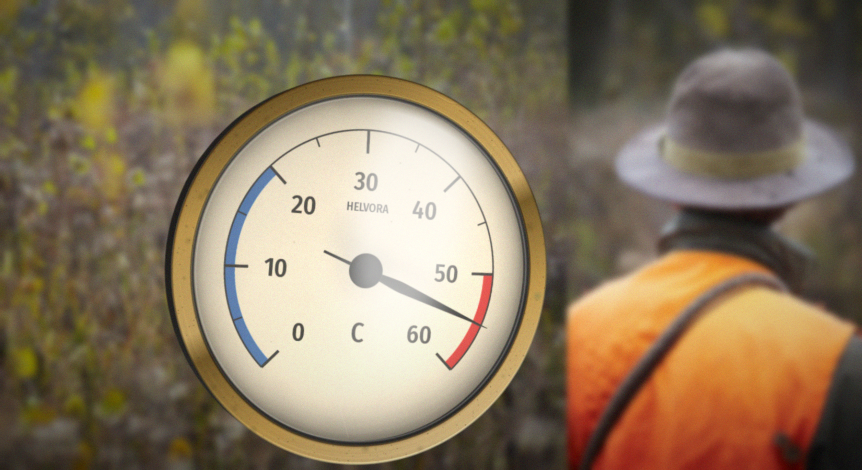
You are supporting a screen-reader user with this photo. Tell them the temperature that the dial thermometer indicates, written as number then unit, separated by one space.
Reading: 55 °C
